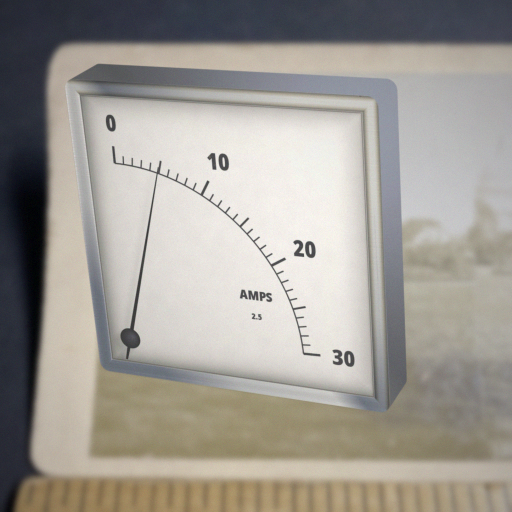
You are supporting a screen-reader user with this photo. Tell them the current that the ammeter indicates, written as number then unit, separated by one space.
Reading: 5 A
